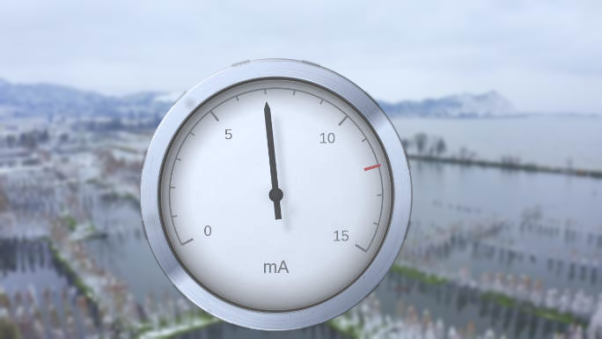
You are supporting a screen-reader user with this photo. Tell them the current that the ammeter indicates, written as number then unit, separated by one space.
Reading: 7 mA
